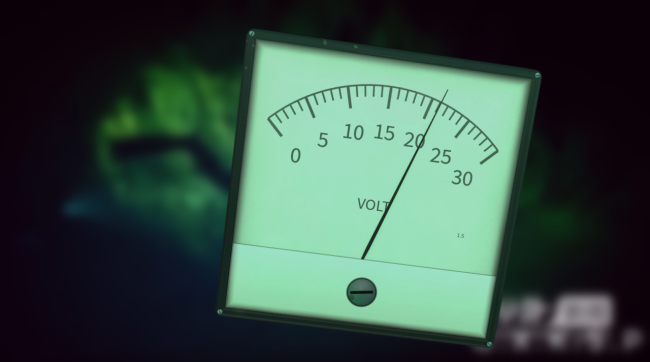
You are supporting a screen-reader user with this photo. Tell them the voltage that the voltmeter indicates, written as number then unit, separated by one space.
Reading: 21 V
